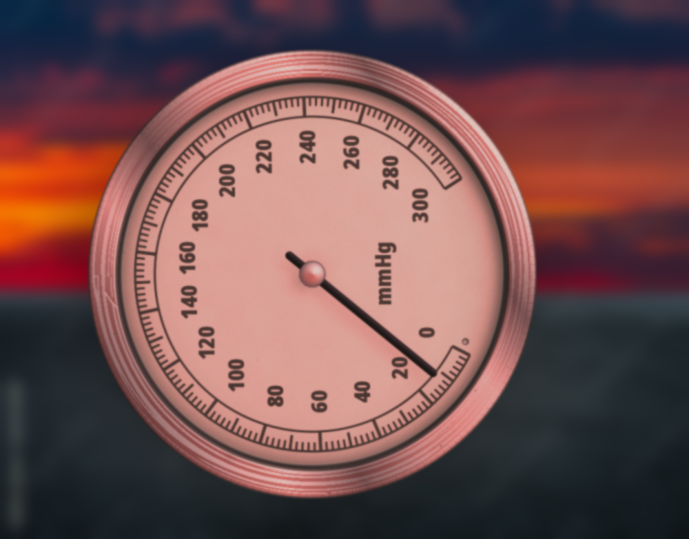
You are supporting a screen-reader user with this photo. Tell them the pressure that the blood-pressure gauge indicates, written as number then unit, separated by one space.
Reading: 12 mmHg
